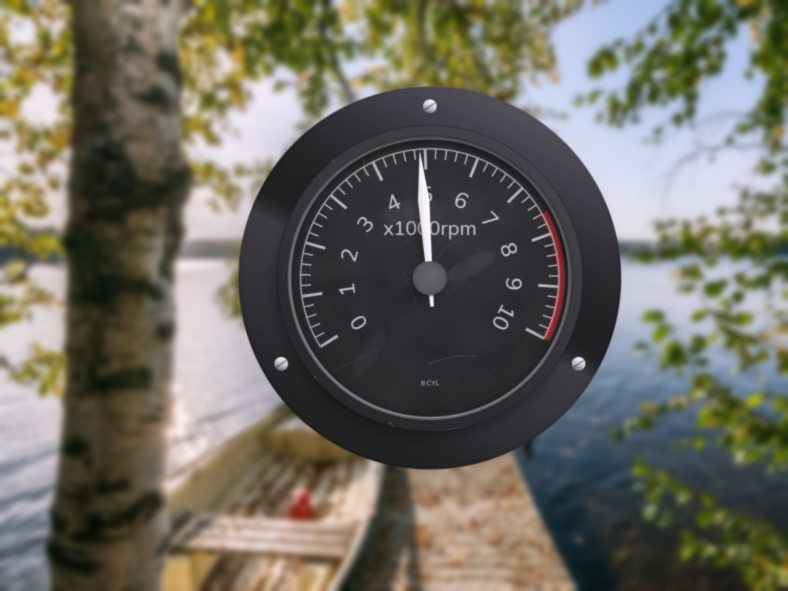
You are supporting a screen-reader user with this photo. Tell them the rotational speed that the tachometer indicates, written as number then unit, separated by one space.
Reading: 4900 rpm
